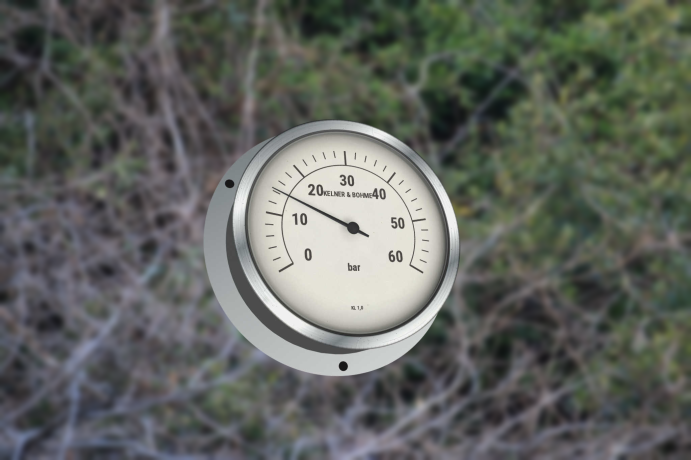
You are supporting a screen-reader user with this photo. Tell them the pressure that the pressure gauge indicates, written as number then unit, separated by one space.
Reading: 14 bar
